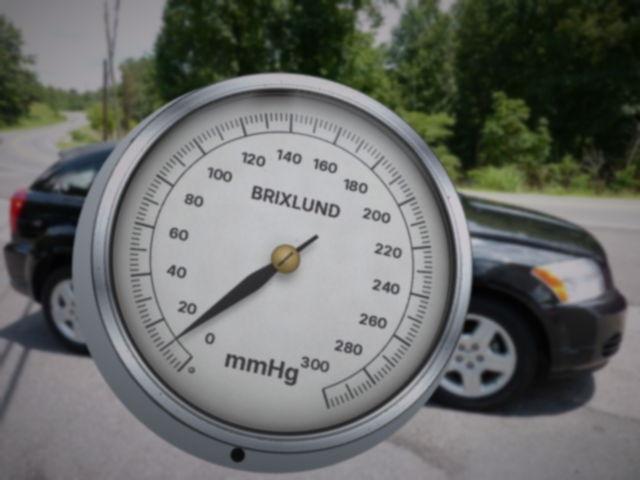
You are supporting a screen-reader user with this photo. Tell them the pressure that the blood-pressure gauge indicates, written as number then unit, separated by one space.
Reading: 10 mmHg
